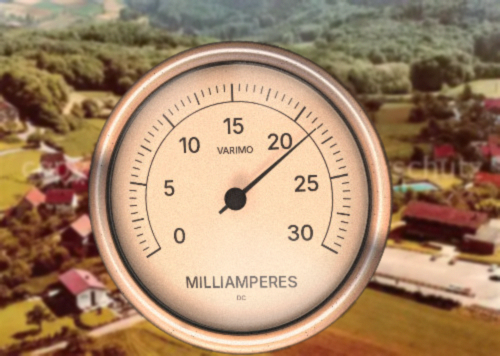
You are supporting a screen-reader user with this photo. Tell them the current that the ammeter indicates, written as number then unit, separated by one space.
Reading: 21.5 mA
